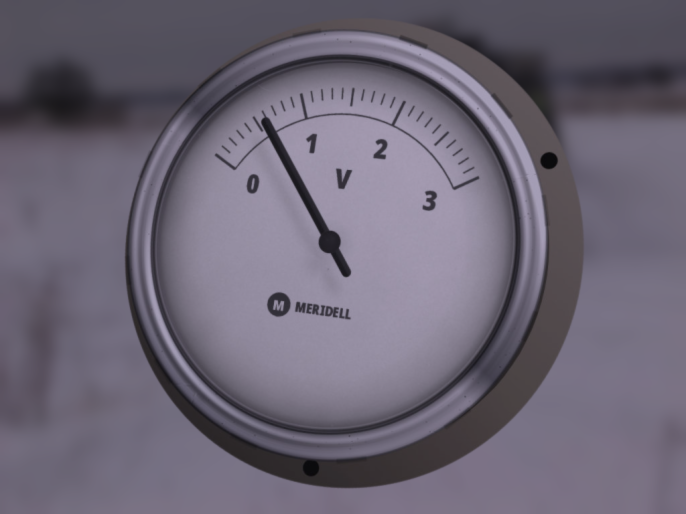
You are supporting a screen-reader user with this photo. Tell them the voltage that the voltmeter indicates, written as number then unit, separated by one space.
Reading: 0.6 V
